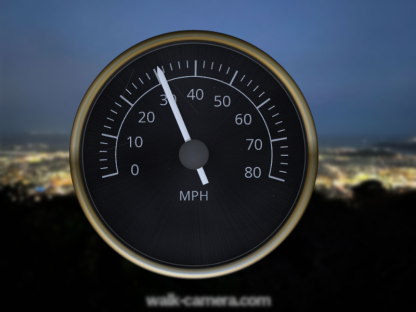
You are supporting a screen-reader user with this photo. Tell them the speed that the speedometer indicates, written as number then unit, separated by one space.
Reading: 31 mph
